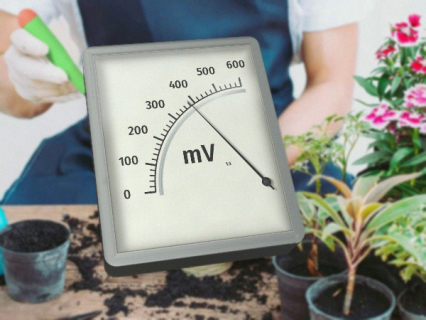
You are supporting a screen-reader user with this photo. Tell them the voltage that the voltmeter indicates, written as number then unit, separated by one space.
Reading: 380 mV
